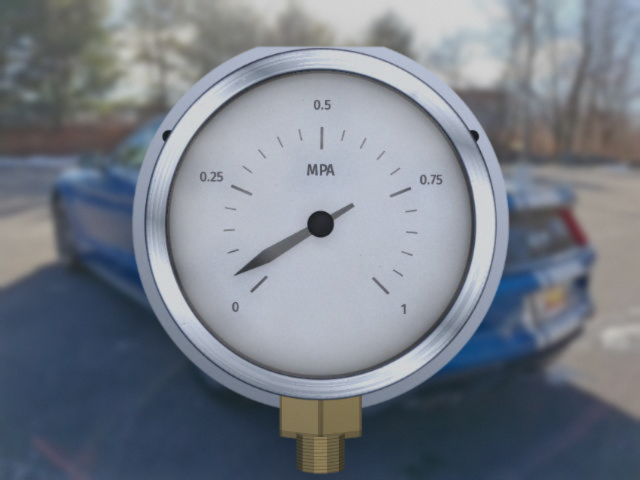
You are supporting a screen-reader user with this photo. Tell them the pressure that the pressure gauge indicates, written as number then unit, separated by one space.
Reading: 0.05 MPa
